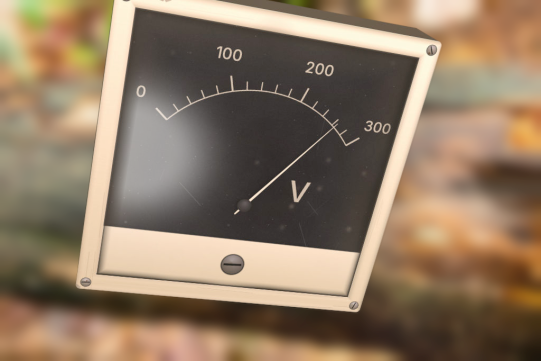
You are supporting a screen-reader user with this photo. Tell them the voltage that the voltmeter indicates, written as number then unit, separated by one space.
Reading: 260 V
